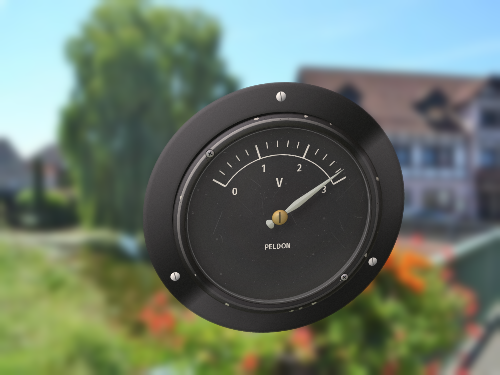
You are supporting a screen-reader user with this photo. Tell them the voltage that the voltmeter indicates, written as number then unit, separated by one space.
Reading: 2.8 V
